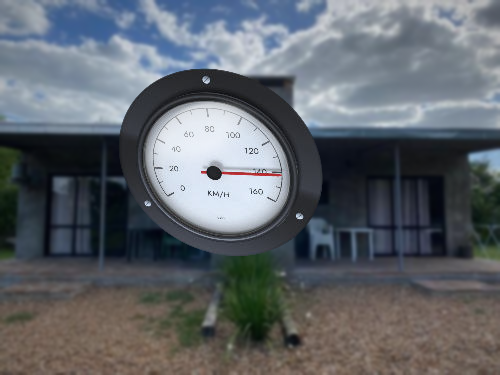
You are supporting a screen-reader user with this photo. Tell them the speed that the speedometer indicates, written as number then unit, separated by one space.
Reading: 140 km/h
